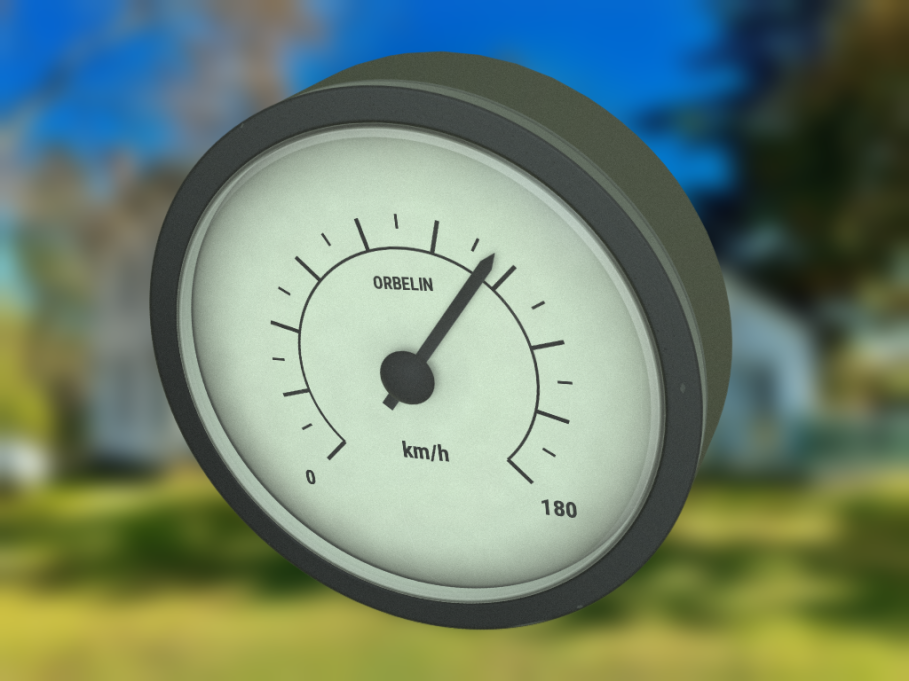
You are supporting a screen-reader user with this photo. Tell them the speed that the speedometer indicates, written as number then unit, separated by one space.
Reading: 115 km/h
